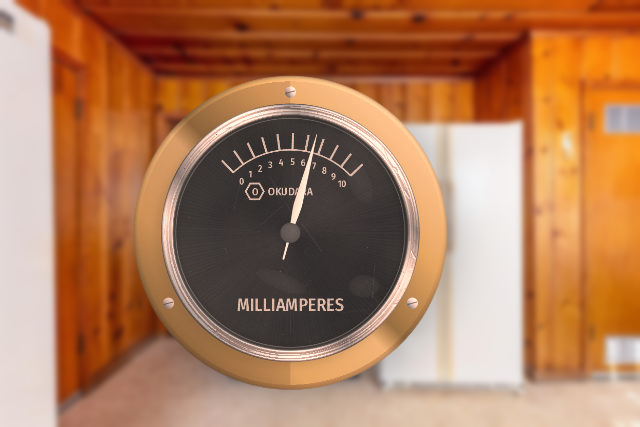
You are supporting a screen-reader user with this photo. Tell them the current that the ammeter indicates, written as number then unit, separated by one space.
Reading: 6.5 mA
